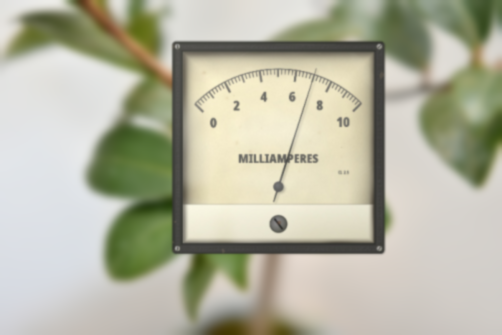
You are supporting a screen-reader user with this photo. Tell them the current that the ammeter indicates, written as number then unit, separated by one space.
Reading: 7 mA
